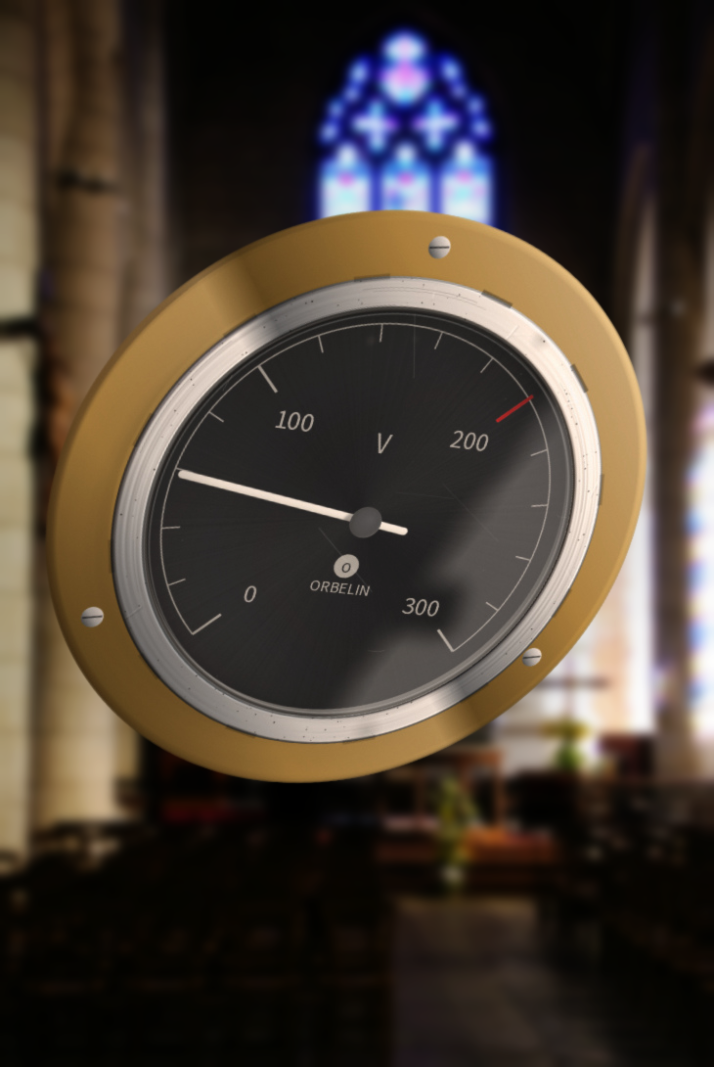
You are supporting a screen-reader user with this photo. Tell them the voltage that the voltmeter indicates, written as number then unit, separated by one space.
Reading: 60 V
